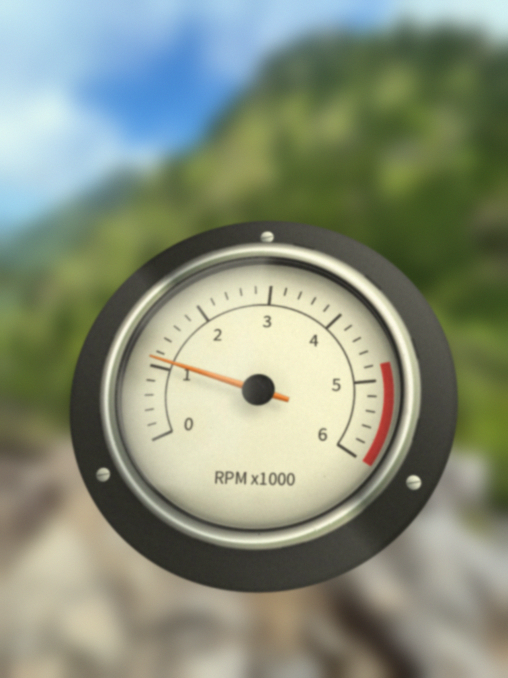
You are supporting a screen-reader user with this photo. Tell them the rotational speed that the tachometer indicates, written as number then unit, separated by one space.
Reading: 1100 rpm
